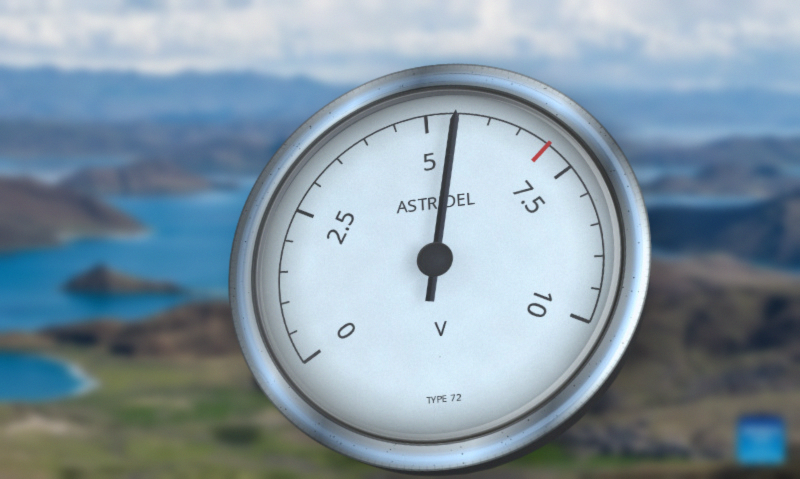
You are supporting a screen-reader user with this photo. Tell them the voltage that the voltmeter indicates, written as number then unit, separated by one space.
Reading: 5.5 V
